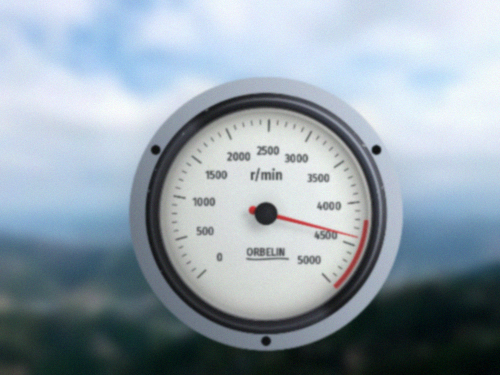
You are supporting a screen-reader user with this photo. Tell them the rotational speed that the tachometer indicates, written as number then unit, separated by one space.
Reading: 4400 rpm
